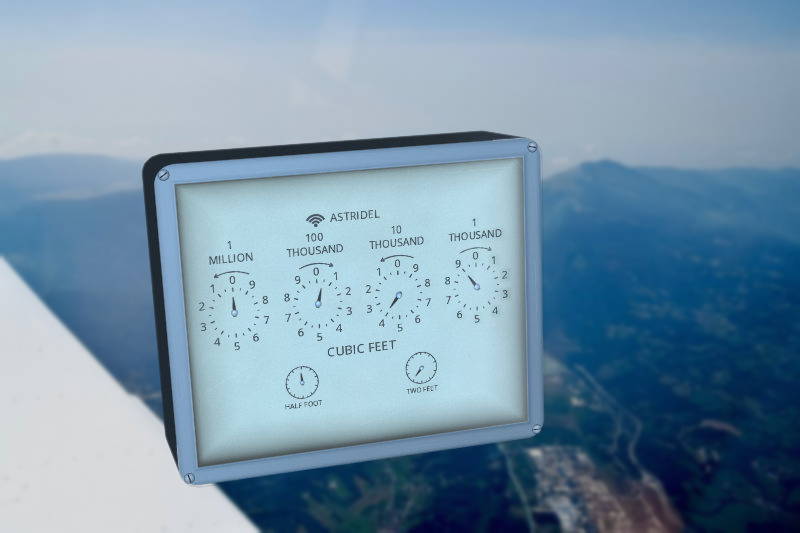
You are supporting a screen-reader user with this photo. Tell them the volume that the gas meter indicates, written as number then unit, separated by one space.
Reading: 3900 ft³
